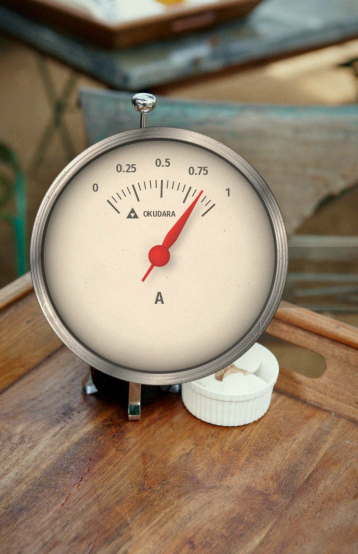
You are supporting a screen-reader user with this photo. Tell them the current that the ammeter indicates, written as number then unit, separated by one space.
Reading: 0.85 A
